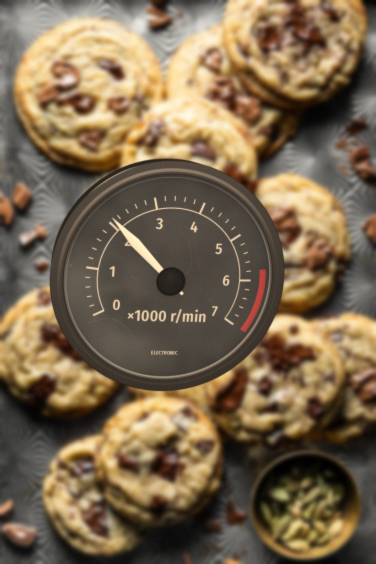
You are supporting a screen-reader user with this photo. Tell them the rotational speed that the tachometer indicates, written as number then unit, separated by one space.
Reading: 2100 rpm
